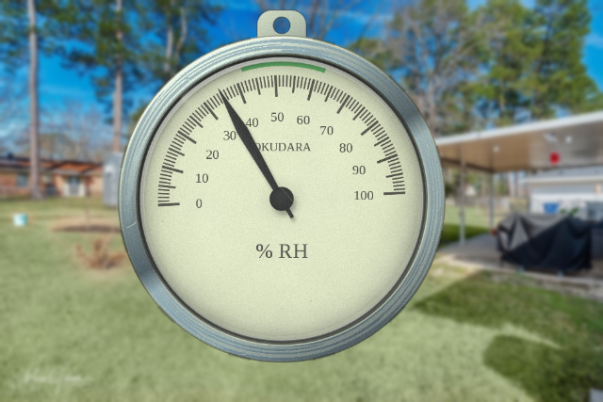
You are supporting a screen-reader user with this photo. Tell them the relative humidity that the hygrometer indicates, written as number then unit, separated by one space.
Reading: 35 %
